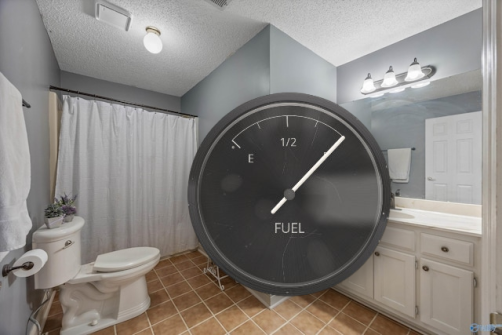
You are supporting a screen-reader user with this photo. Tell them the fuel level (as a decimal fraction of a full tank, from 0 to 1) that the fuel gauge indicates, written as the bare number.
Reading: 1
